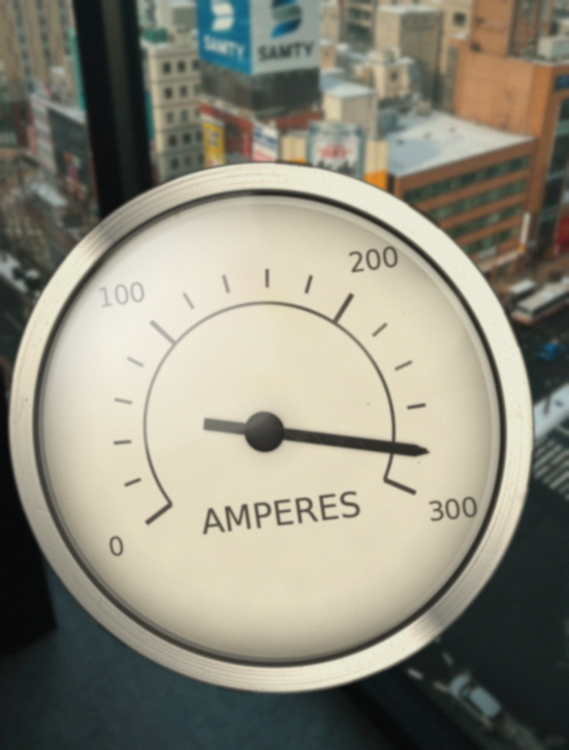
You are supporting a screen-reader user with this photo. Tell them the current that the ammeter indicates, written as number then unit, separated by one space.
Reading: 280 A
